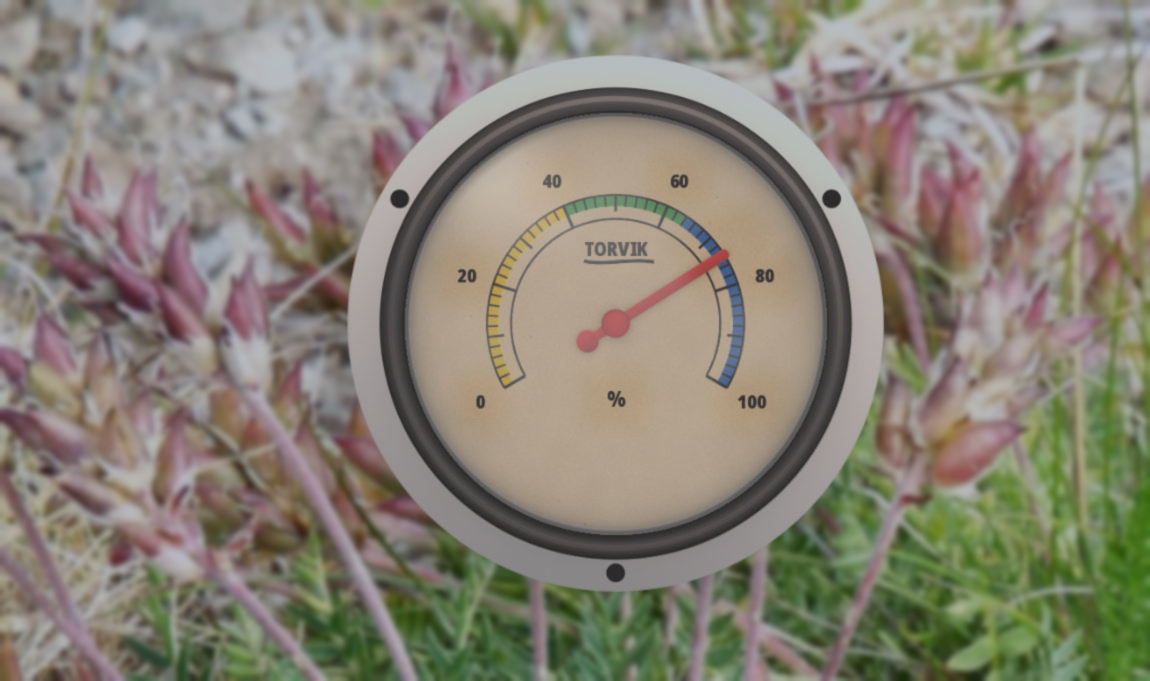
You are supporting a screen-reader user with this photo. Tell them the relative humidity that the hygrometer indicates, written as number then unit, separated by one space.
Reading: 74 %
